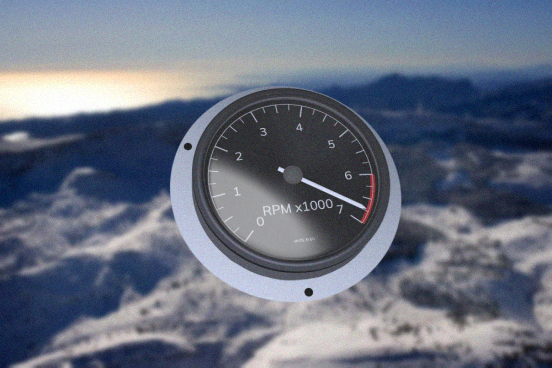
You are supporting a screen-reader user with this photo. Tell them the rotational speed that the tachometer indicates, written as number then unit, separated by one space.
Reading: 6750 rpm
